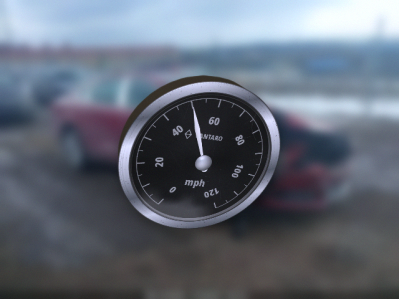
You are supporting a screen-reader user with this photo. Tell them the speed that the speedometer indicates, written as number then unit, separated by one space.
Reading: 50 mph
